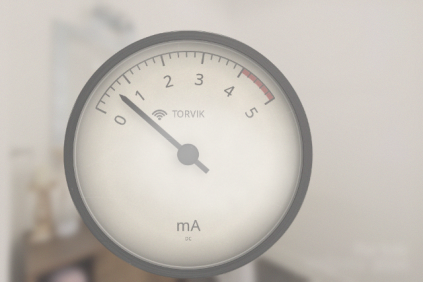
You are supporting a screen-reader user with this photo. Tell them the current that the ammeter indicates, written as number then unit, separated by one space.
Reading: 0.6 mA
